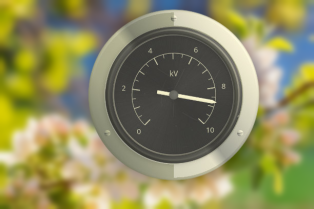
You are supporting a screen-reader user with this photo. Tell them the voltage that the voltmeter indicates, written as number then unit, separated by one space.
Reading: 8.75 kV
